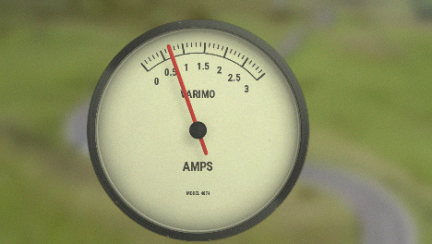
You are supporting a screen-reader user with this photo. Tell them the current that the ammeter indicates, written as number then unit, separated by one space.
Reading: 0.7 A
